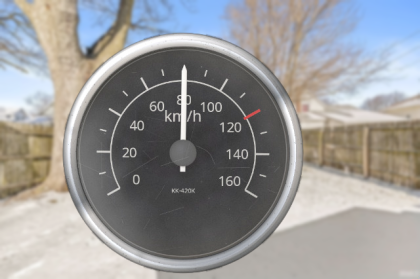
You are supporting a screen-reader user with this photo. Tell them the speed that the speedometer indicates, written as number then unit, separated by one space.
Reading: 80 km/h
